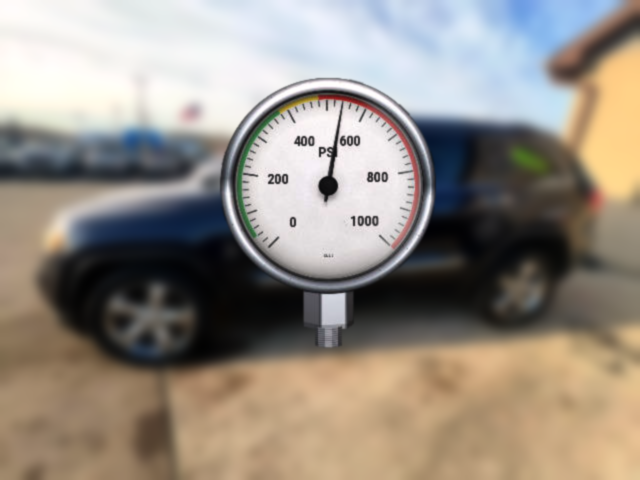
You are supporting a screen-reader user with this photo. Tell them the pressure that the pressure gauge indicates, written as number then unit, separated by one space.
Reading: 540 psi
